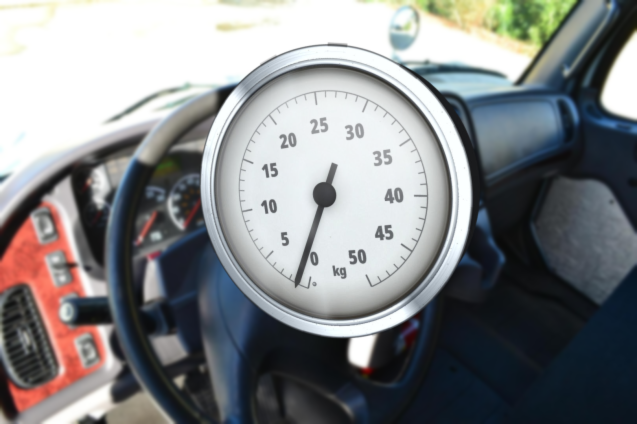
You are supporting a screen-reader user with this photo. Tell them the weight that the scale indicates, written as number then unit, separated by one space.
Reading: 1 kg
